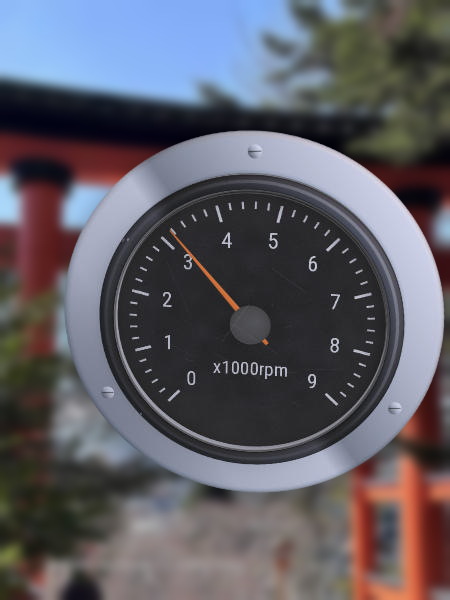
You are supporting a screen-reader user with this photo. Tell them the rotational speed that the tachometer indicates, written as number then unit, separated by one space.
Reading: 3200 rpm
